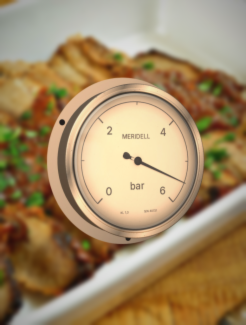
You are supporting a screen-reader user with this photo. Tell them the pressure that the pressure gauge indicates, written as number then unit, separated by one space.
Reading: 5.5 bar
